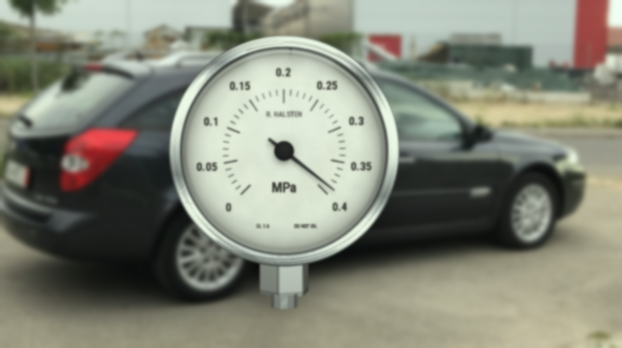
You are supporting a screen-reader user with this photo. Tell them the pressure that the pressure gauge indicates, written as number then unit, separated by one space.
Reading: 0.39 MPa
